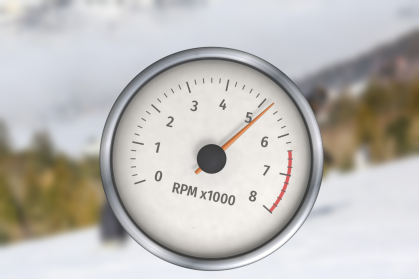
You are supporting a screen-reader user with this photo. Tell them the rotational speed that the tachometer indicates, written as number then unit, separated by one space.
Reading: 5200 rpm
